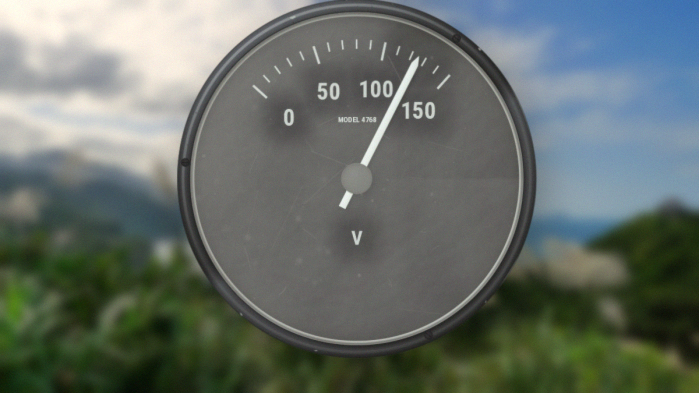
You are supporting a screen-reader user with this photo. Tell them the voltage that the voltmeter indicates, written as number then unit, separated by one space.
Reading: 125 V
